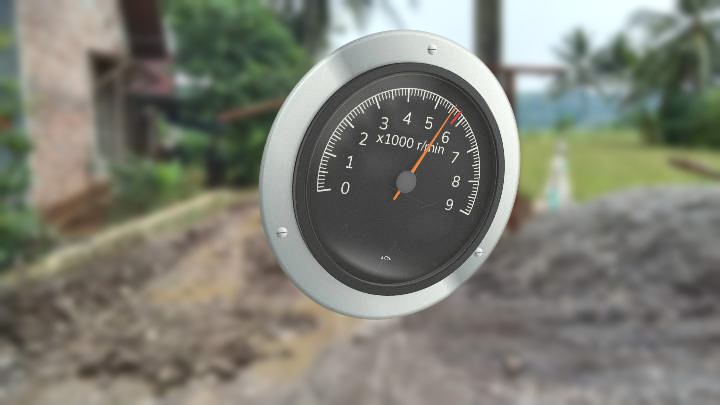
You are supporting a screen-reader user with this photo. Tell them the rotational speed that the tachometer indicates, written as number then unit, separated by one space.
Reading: 5500 rpm
